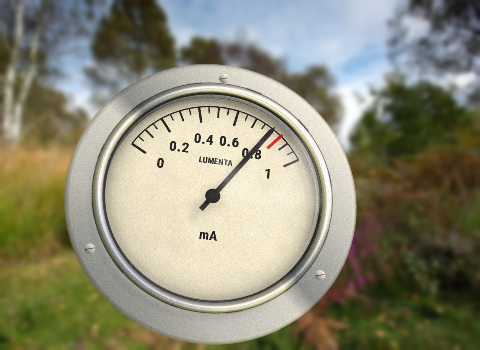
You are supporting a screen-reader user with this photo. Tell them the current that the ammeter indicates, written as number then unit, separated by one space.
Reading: 0.8 mA
